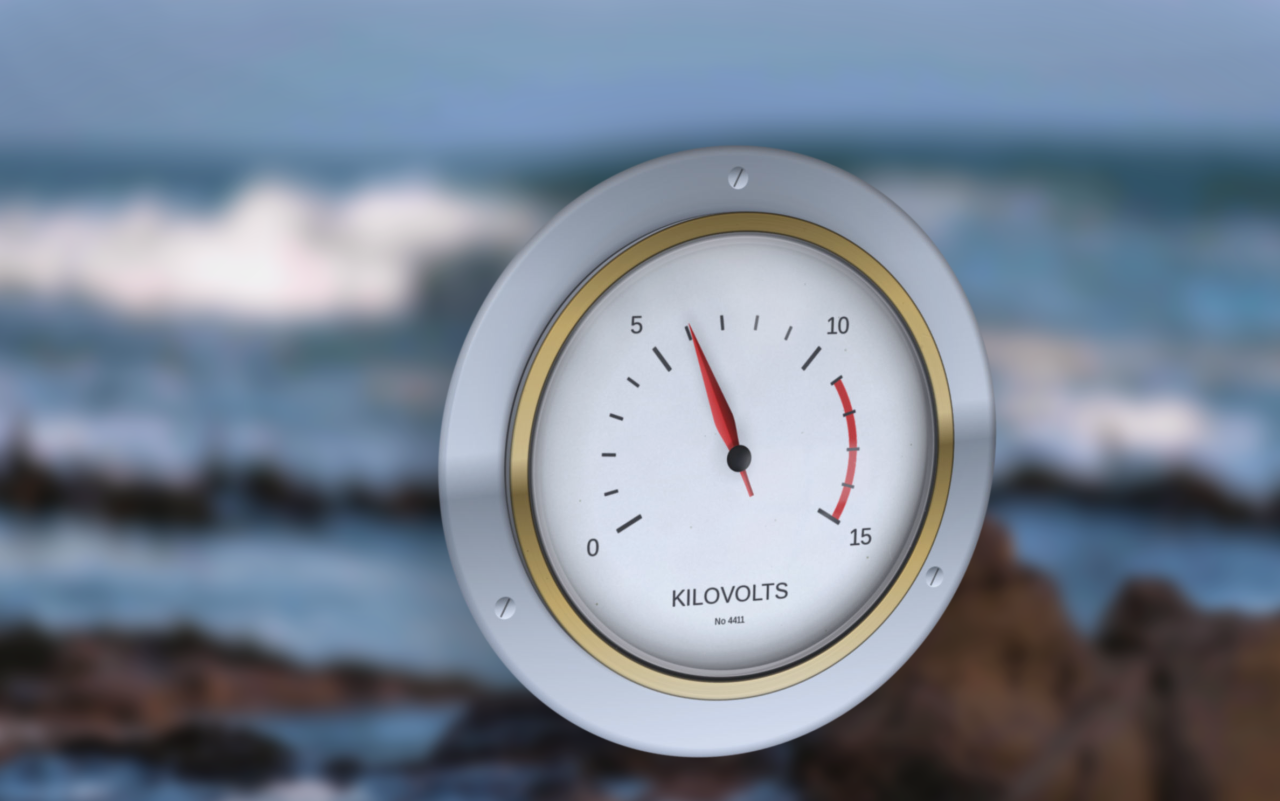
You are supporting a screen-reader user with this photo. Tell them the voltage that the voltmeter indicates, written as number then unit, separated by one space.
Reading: 6 kV
